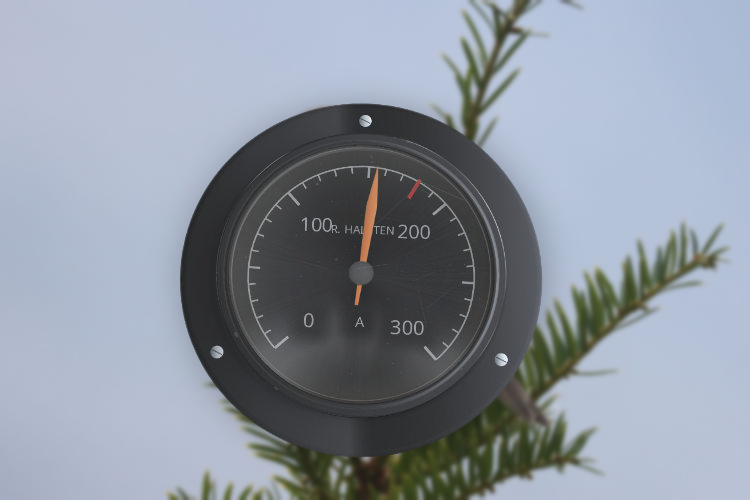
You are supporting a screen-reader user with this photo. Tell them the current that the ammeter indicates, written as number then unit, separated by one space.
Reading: 155 A
